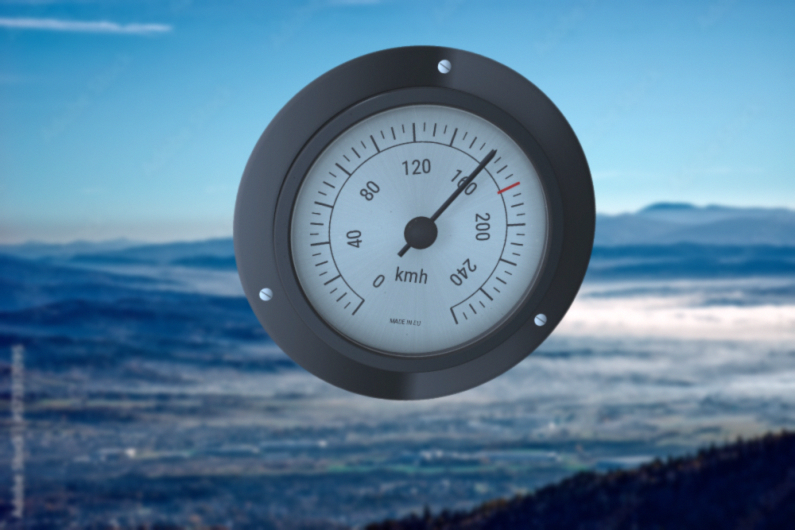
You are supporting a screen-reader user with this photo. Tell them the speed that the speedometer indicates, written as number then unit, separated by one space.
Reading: 160 km/h
